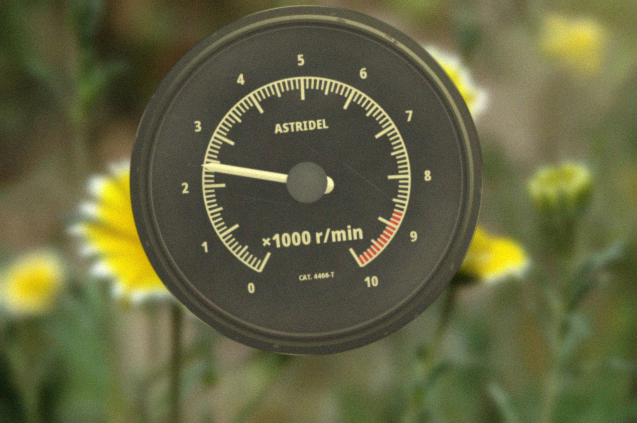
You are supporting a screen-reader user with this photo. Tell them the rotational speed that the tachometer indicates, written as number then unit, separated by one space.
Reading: 2400 rpm
